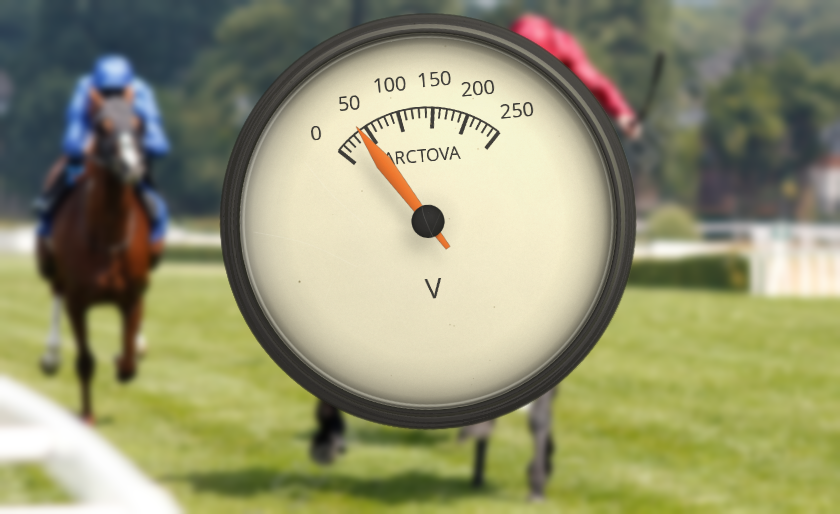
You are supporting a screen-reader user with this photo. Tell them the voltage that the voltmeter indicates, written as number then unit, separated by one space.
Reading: 40 V
